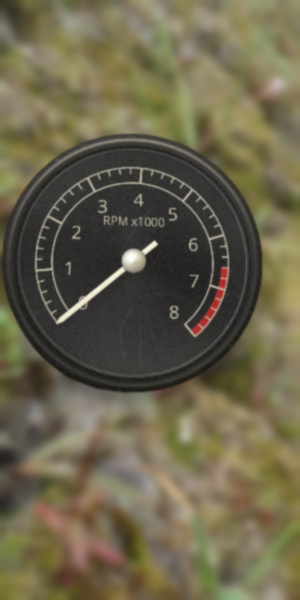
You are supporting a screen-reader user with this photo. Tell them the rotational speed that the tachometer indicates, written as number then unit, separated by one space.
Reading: 0 rpm
